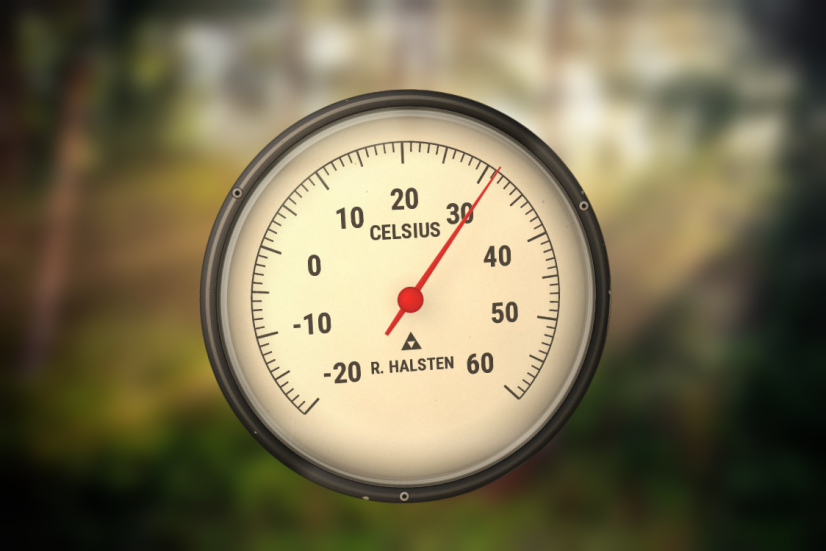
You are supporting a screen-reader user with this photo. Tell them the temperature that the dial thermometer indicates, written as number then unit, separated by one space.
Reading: 31 °C
